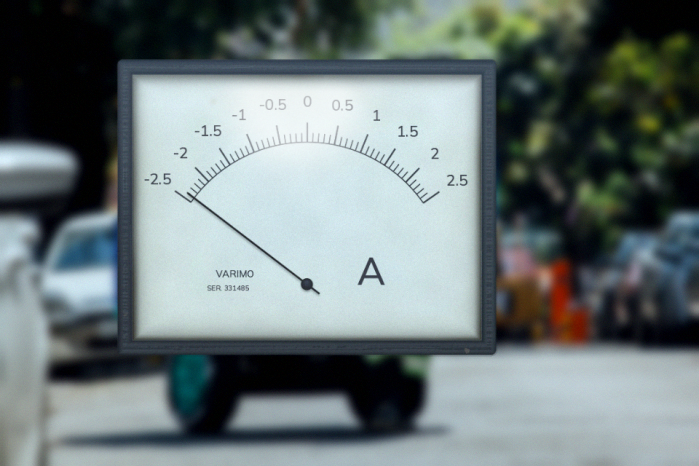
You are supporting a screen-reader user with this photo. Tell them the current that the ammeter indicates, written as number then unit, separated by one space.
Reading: -2.4 A
